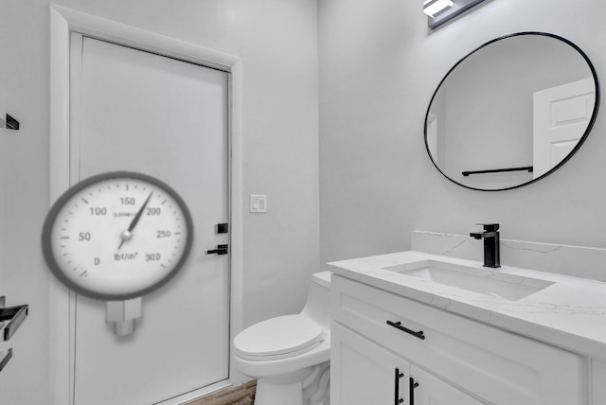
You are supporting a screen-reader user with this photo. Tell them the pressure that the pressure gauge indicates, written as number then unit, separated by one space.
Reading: 180 psi
